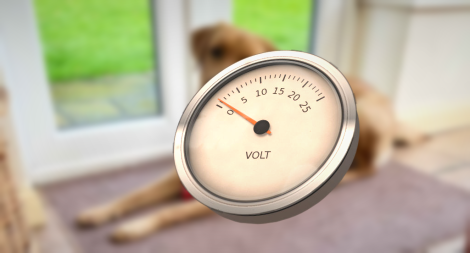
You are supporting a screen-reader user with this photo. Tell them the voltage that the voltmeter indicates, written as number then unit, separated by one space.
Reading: 1 V
